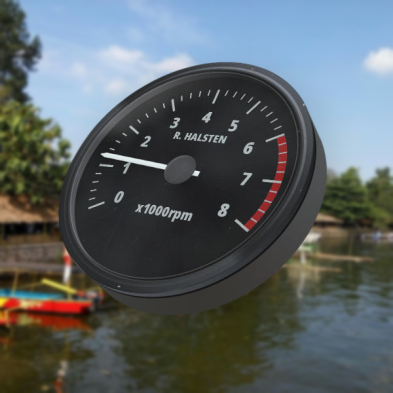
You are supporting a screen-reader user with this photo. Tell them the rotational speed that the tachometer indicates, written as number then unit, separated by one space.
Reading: 1200 rpm
